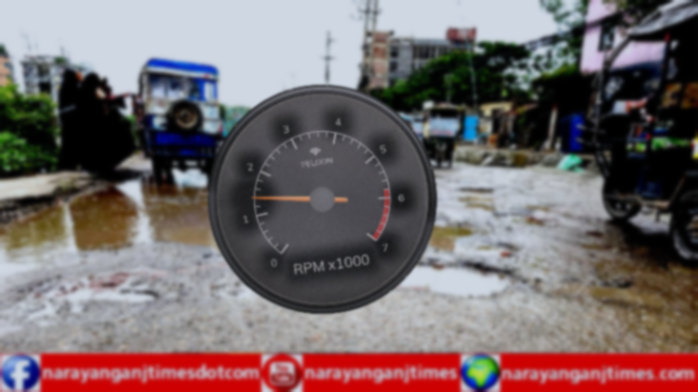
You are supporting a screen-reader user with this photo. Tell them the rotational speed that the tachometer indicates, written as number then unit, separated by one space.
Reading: 1400 rpm
